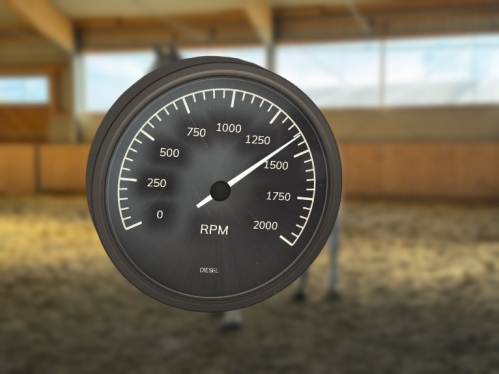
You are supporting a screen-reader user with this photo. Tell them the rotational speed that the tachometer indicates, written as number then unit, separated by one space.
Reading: 1400 rpm
